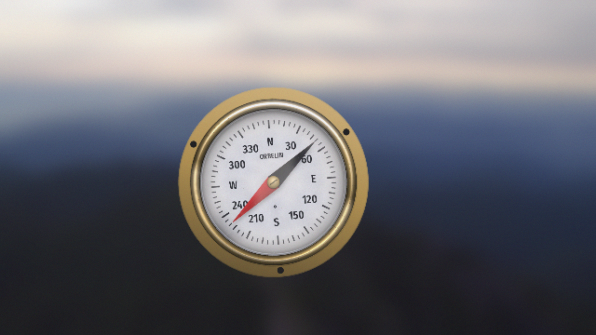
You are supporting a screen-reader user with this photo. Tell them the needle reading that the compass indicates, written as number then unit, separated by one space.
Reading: 230 °
